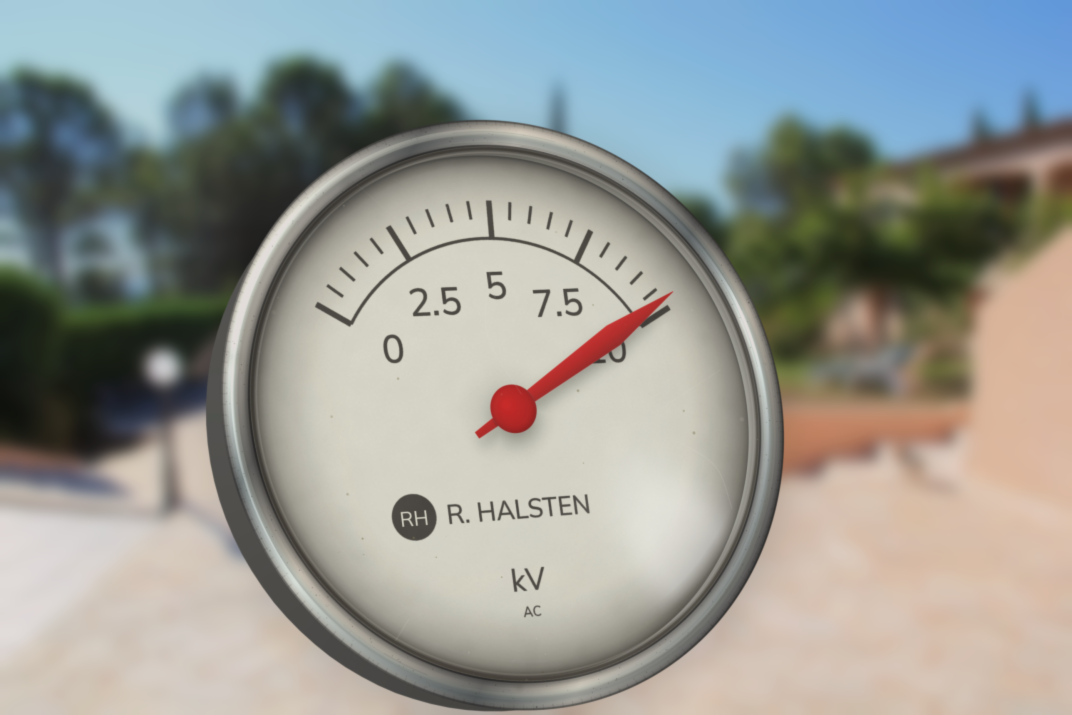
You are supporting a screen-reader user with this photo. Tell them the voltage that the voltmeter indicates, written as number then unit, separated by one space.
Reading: 9.75 kV
